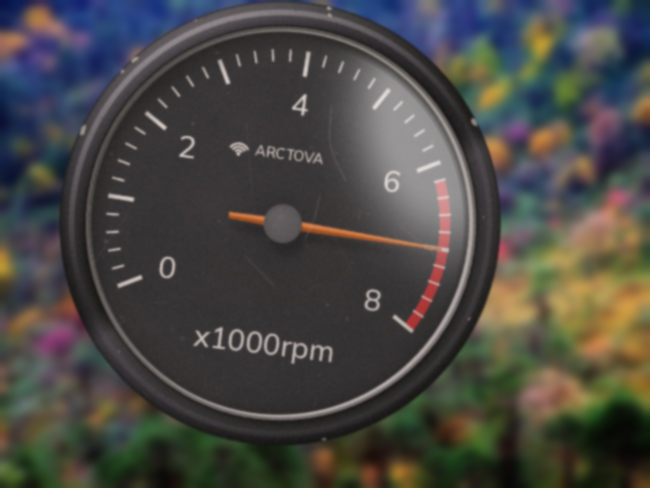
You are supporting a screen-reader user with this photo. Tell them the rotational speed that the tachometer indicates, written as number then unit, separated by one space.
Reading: 7000 rpm
